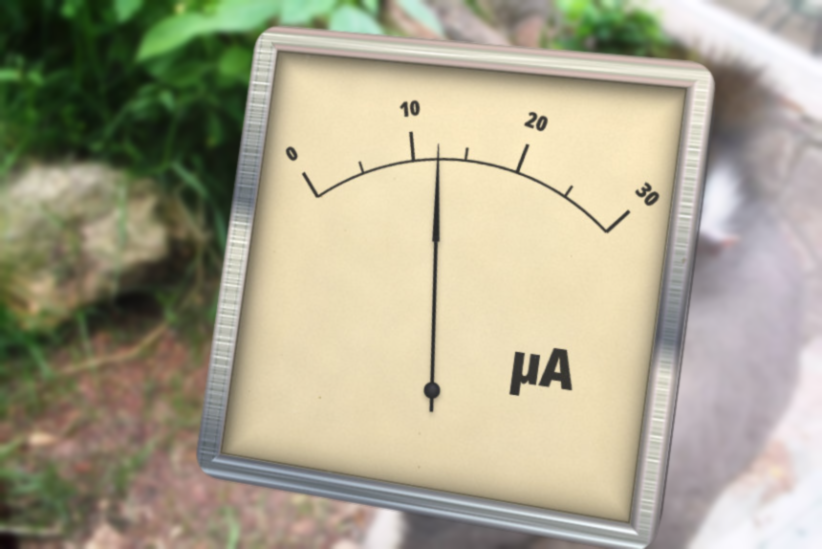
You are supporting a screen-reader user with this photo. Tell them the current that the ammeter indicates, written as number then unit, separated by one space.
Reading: 12.5 µA
